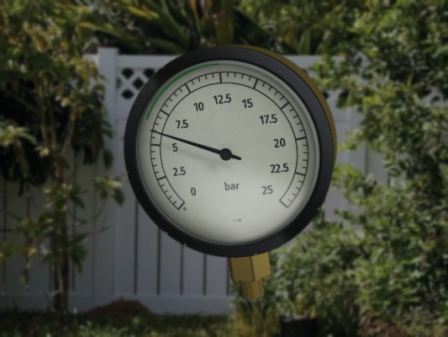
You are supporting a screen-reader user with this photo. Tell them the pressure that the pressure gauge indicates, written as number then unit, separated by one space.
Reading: 6 bar
